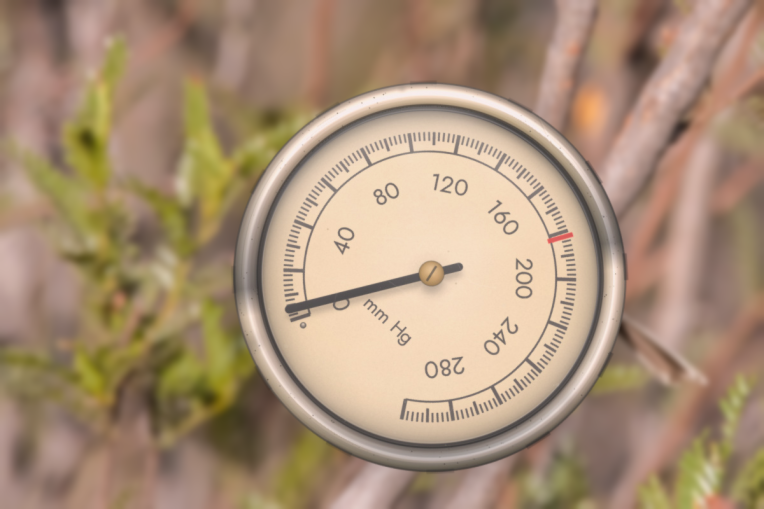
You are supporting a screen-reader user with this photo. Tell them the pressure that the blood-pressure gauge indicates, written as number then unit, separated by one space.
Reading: 4 mmHg
